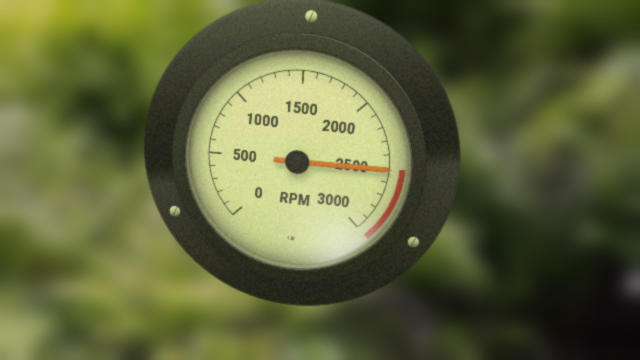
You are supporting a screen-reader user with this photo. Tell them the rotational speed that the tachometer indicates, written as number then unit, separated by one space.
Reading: 2500 rpm
